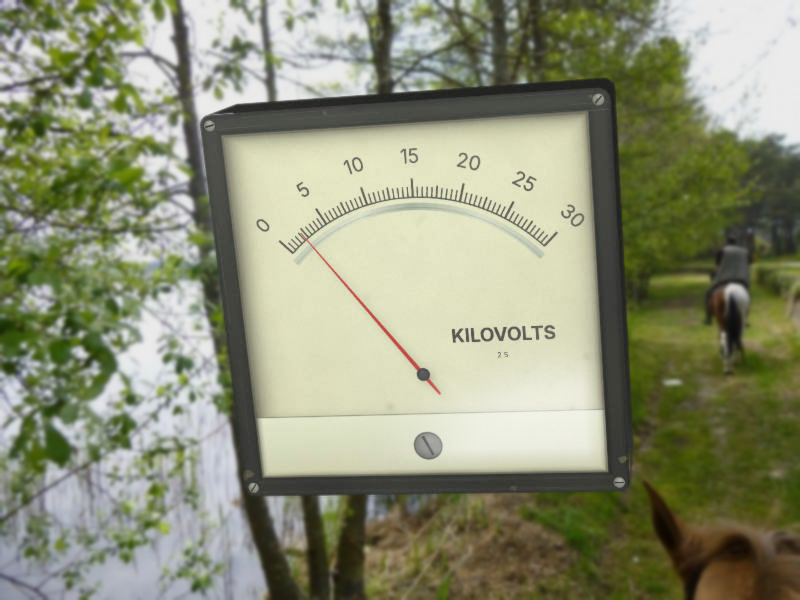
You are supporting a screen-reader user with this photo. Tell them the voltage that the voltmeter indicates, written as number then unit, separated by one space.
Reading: 2.5 kV
